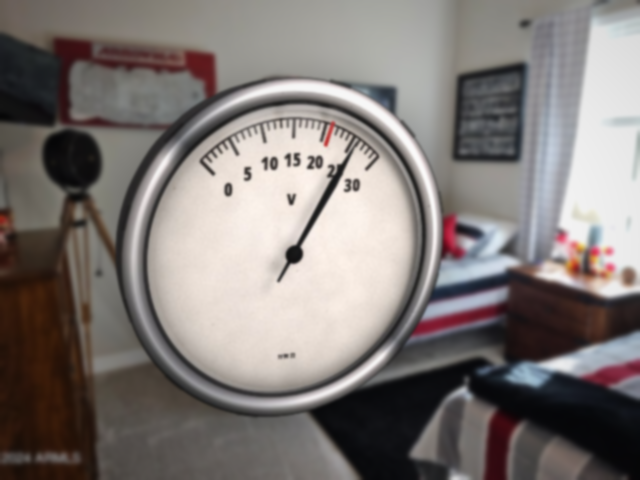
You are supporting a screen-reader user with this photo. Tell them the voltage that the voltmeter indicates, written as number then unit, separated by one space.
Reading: 25 V
